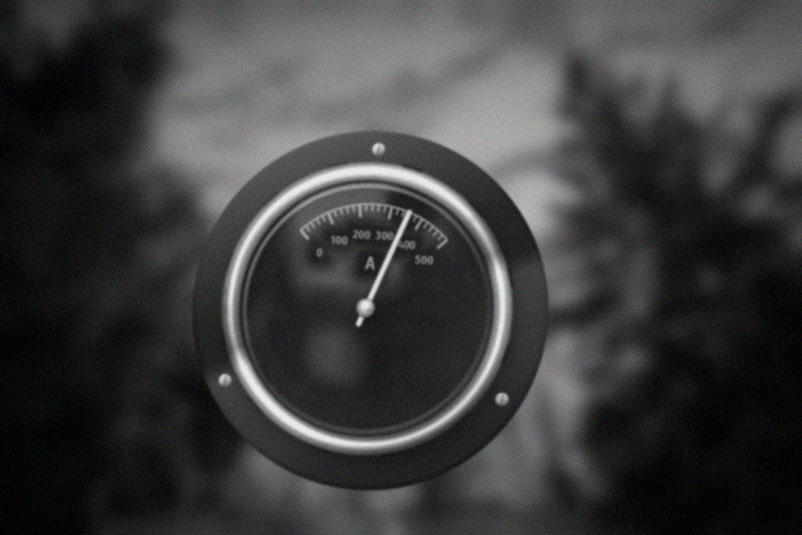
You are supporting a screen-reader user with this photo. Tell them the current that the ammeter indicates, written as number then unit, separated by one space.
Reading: 360 A
